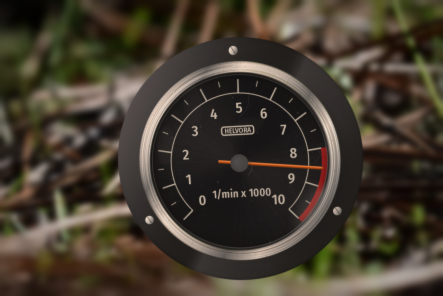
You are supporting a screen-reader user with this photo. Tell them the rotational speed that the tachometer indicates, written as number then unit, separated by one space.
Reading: 8500 rpm
